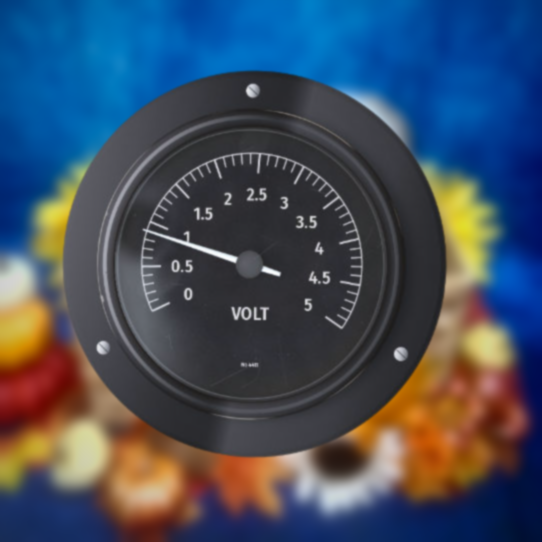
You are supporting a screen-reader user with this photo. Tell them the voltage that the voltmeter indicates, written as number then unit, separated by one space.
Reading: 0.9 V
